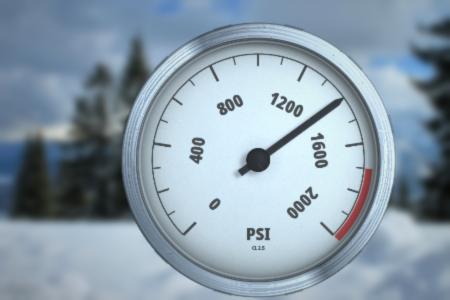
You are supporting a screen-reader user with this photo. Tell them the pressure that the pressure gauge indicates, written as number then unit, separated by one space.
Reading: 1400 psi
